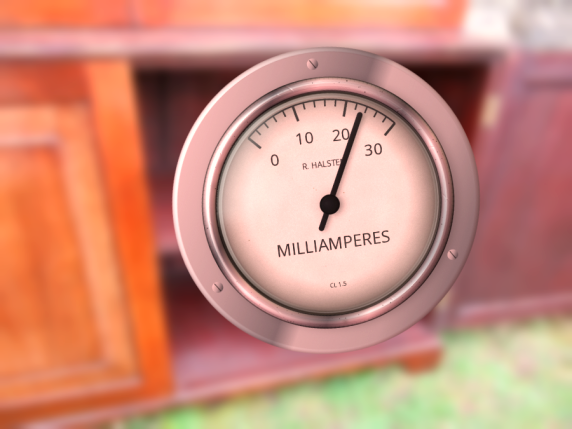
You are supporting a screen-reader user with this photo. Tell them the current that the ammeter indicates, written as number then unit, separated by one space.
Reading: 23 mA
